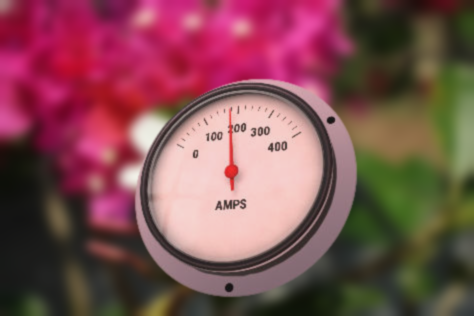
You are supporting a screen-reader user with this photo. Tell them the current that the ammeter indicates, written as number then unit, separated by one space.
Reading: 180 A
